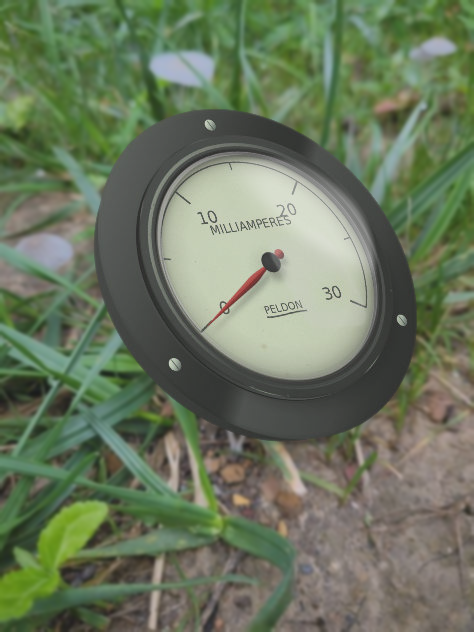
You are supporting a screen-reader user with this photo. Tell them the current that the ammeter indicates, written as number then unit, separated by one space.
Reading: 0 mA
